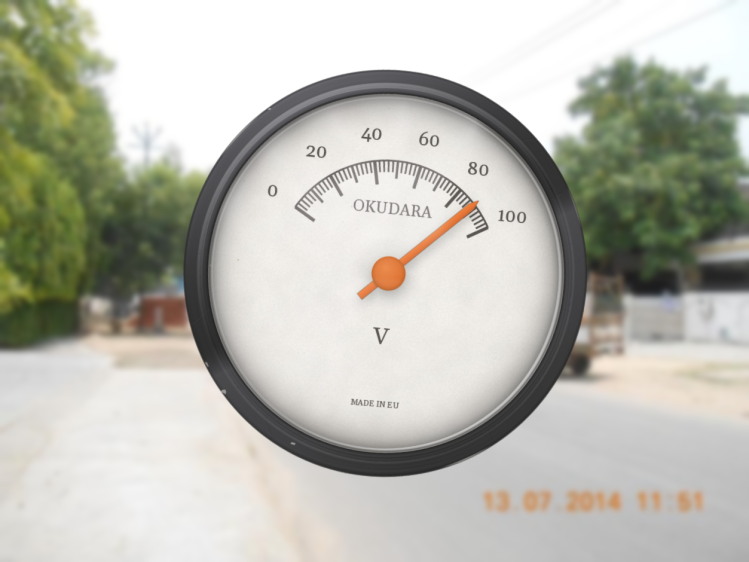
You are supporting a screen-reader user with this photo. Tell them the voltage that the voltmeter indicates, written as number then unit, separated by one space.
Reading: 88 V
